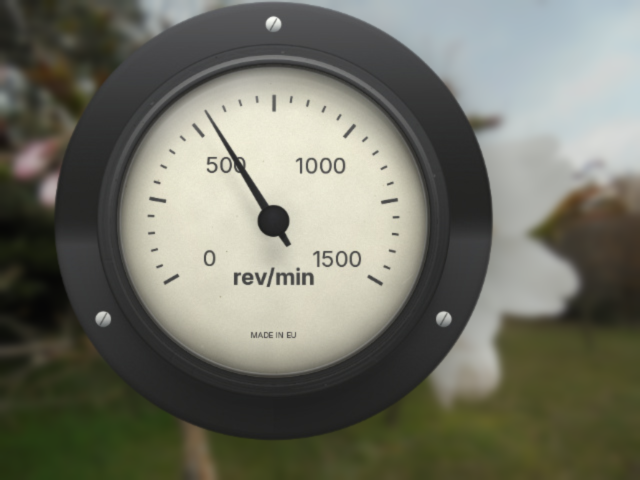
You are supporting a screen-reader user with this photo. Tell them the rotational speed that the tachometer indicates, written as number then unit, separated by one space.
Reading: 550 rpm
